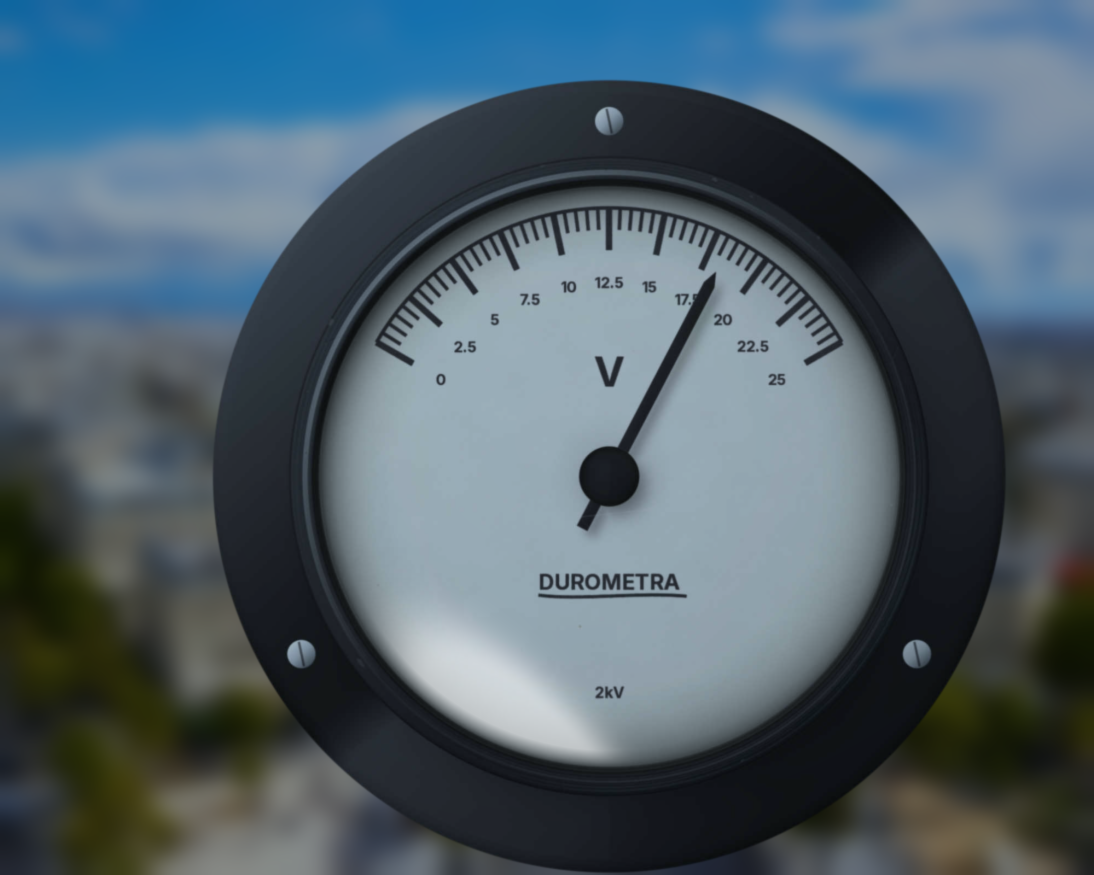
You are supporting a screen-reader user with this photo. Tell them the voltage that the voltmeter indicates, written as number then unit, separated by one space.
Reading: 18.25 V
